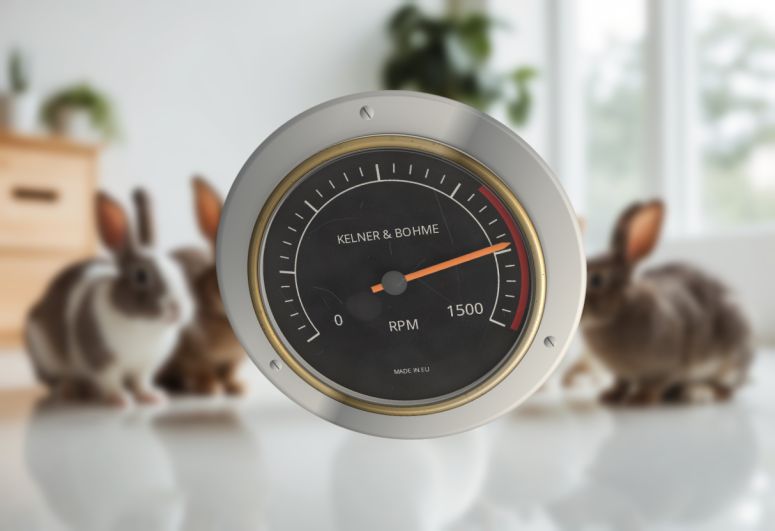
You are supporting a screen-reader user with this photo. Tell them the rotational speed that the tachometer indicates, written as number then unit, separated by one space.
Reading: 1225 rpm
